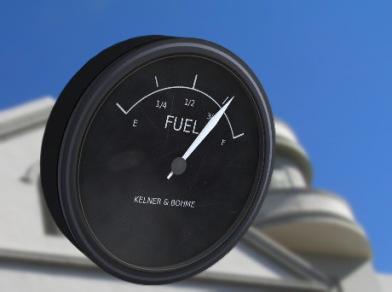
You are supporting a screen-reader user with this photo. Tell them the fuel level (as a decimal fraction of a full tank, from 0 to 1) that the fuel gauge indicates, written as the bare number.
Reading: 0.75
